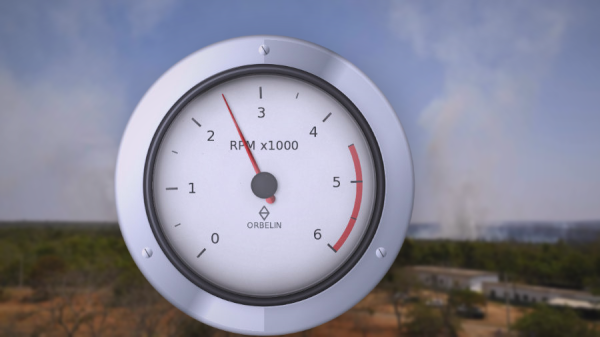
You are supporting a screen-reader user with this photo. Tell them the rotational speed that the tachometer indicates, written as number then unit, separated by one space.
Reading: 2500 rpm
